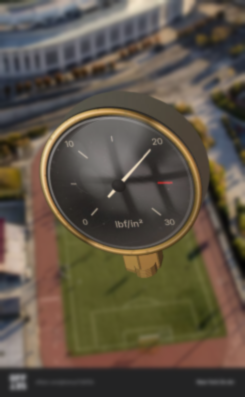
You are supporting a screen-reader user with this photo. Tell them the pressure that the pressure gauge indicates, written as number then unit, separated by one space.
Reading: 20 psi
